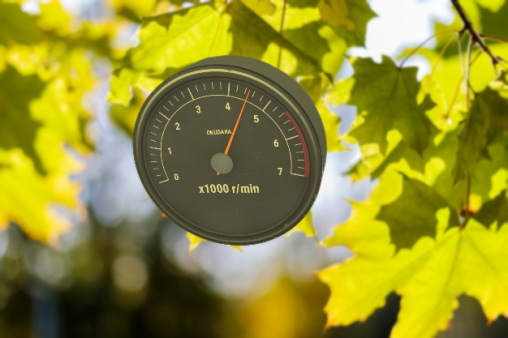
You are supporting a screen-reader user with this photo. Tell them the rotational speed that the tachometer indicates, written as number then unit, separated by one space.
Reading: 4500 rpm
